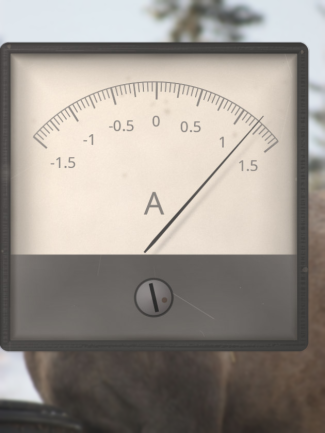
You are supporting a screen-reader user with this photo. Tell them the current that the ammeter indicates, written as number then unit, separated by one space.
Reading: 1.2 A
